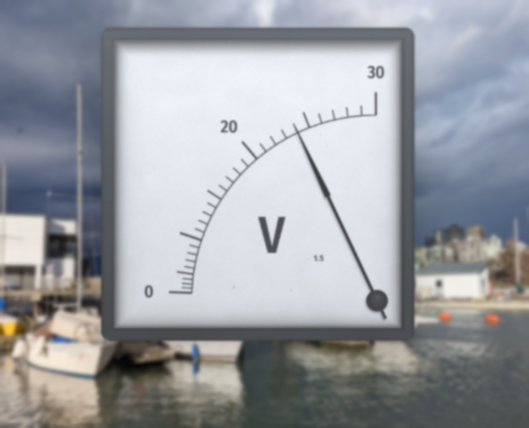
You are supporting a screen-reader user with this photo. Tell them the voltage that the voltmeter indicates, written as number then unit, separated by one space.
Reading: 24 V
